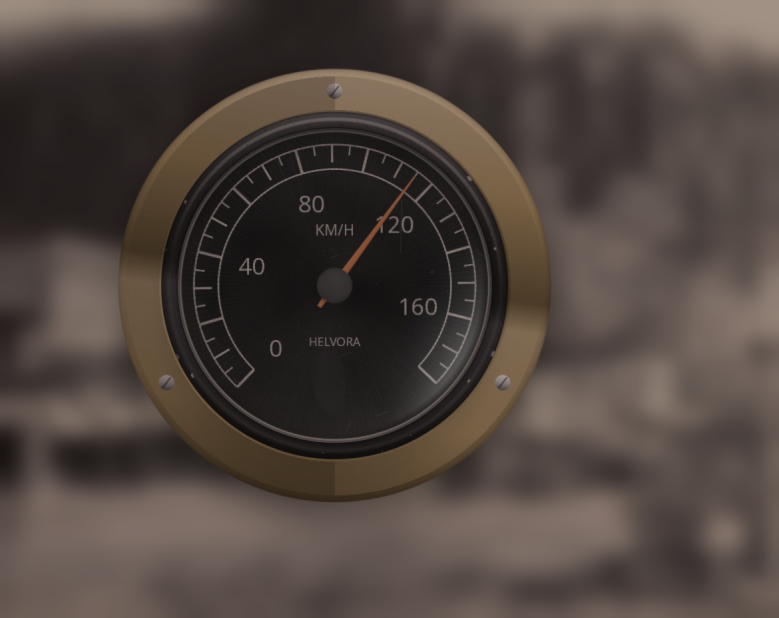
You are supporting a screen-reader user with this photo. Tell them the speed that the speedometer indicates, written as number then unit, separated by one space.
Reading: 115 km/h
